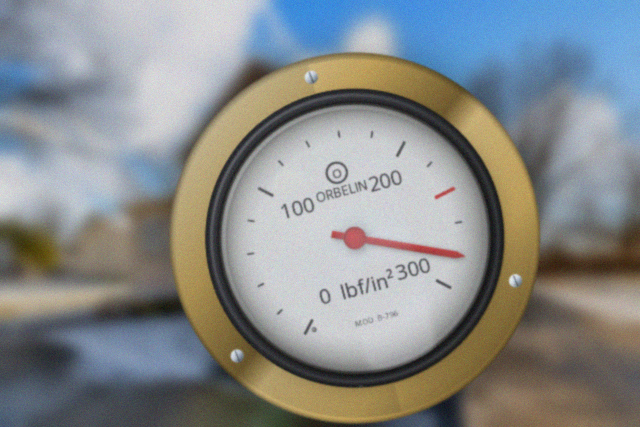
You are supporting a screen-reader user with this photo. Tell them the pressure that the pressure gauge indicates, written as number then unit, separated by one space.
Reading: 280 psi
